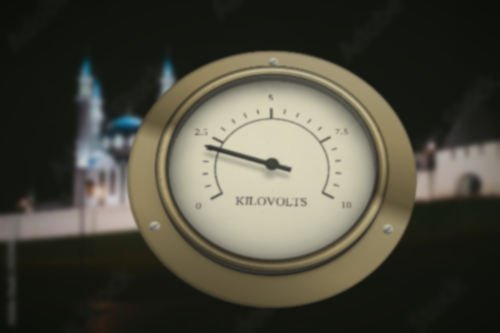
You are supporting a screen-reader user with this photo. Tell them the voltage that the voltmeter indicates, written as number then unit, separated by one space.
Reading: 2 kV
